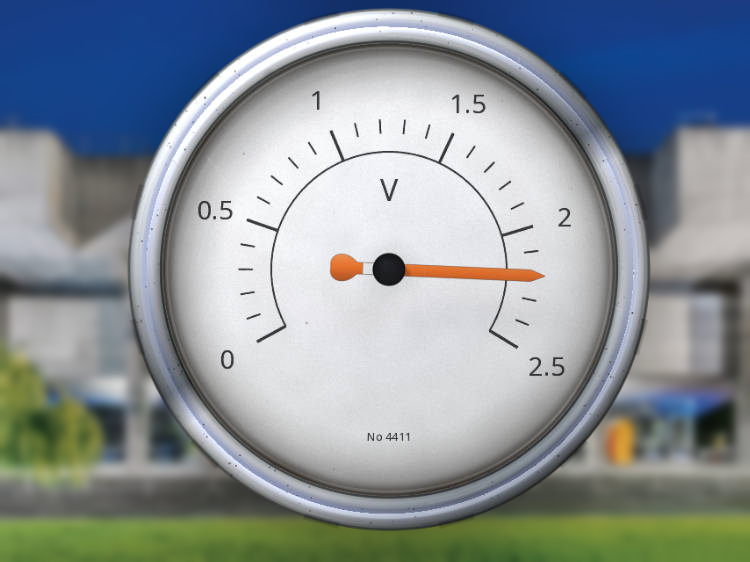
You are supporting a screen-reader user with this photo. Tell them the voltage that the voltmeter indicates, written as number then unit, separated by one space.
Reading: 2.2 V
